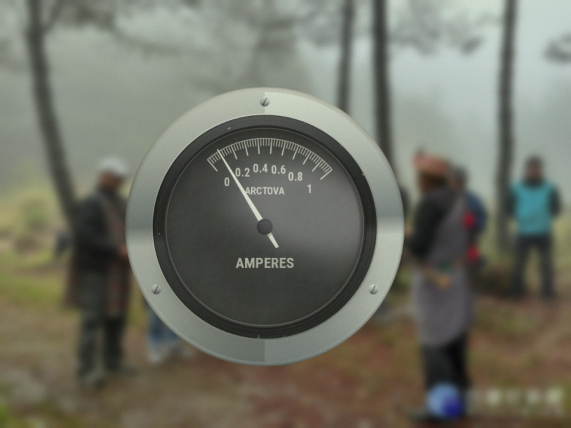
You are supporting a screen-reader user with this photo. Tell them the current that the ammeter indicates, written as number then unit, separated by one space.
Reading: 0.1 A
